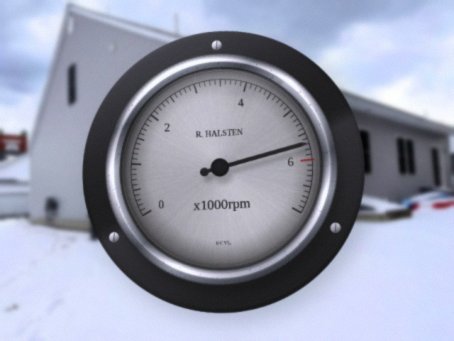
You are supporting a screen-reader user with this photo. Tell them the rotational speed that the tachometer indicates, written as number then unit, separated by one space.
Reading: 5700 rpm
